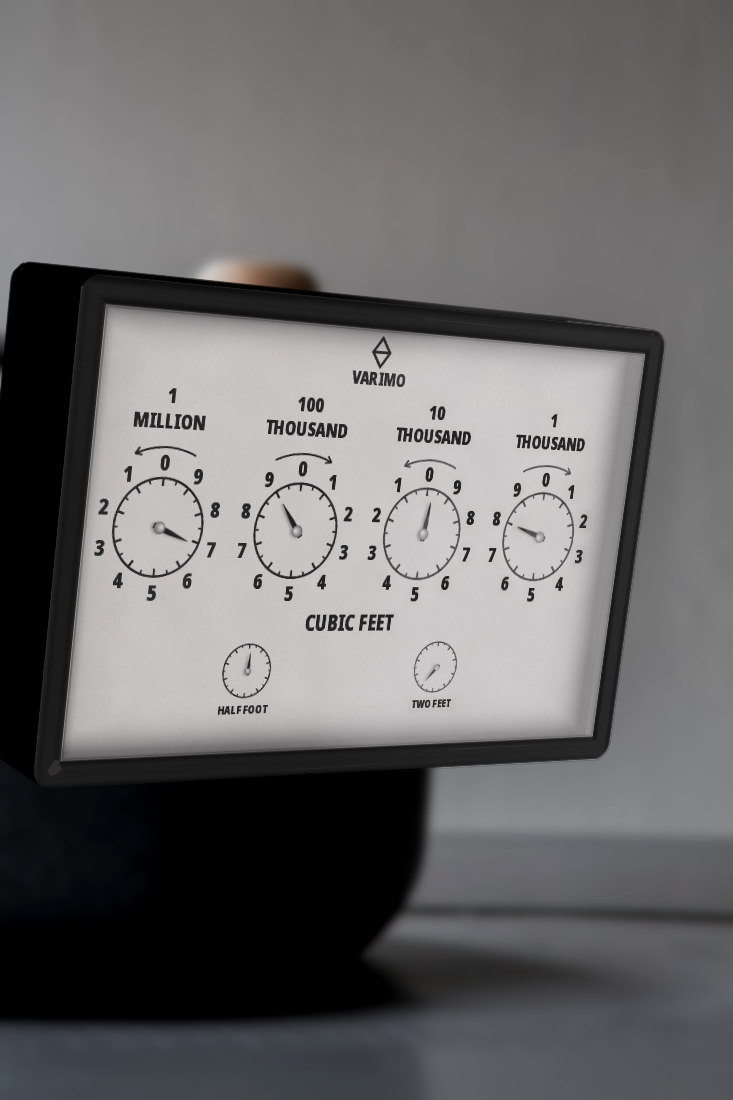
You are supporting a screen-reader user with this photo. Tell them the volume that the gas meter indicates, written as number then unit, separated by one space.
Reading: 689800 ft³
